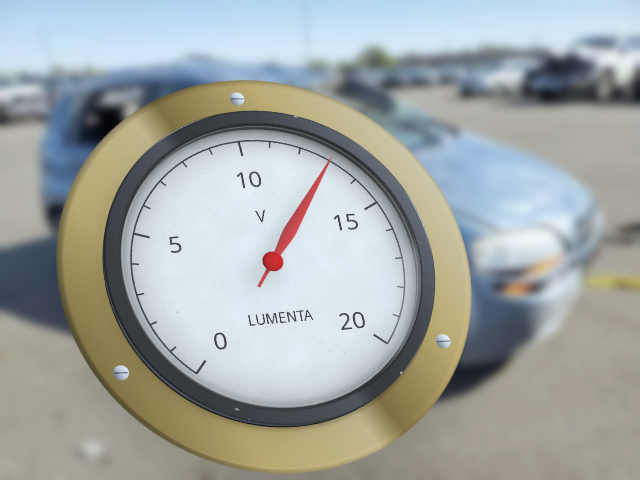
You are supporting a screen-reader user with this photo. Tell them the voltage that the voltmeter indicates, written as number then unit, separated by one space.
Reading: 13 V
